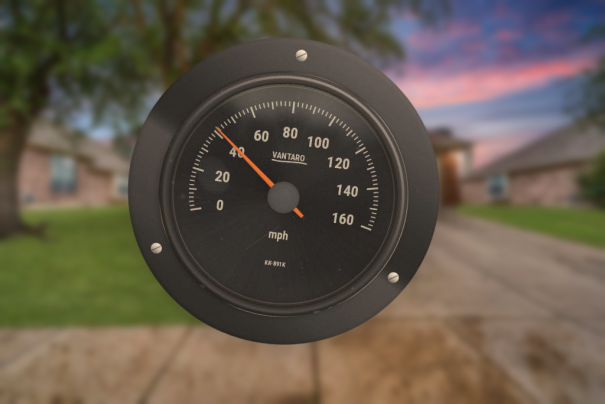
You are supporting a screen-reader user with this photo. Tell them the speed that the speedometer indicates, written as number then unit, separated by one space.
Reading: 42 mph
